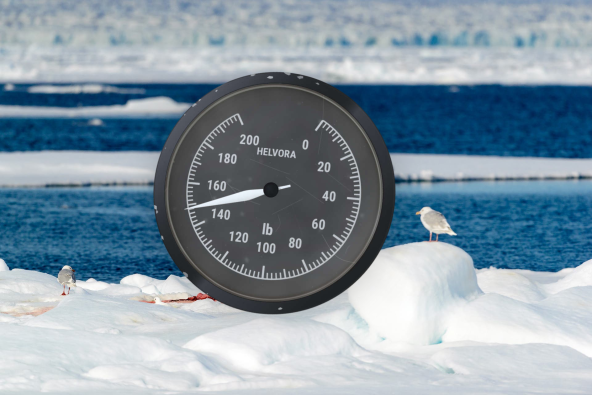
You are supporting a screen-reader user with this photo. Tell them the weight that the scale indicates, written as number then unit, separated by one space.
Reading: 148 lb
